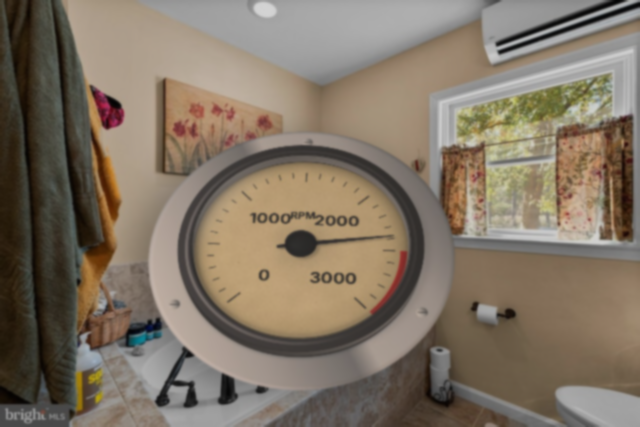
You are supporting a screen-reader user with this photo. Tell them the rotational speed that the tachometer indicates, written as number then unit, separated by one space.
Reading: 2400 rpm
